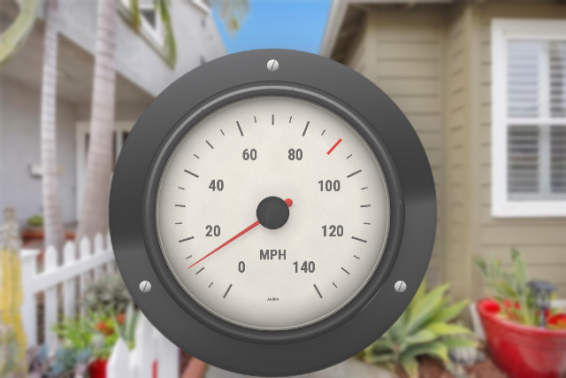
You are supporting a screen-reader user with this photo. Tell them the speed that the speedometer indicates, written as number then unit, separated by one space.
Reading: 12.5 mph
